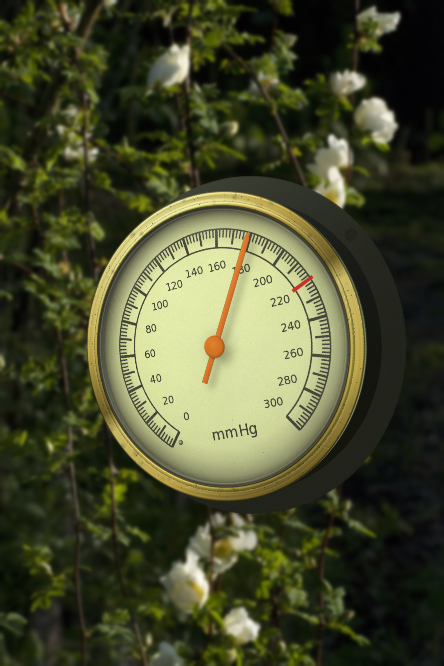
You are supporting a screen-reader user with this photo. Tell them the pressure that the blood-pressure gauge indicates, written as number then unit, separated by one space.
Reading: 180 mmHg
